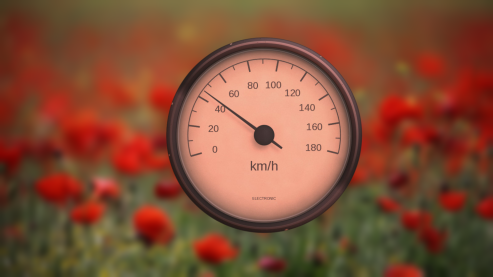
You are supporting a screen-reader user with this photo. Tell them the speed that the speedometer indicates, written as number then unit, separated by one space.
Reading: 45 km/h
